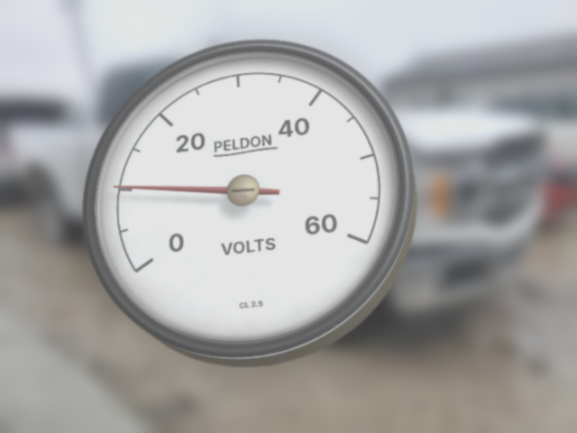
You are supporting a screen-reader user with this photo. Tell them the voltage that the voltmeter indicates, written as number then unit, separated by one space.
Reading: 10 V
